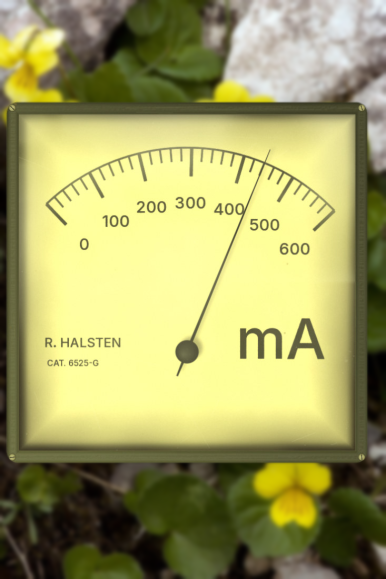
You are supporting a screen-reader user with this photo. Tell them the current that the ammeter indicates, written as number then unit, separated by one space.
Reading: 440 mA
